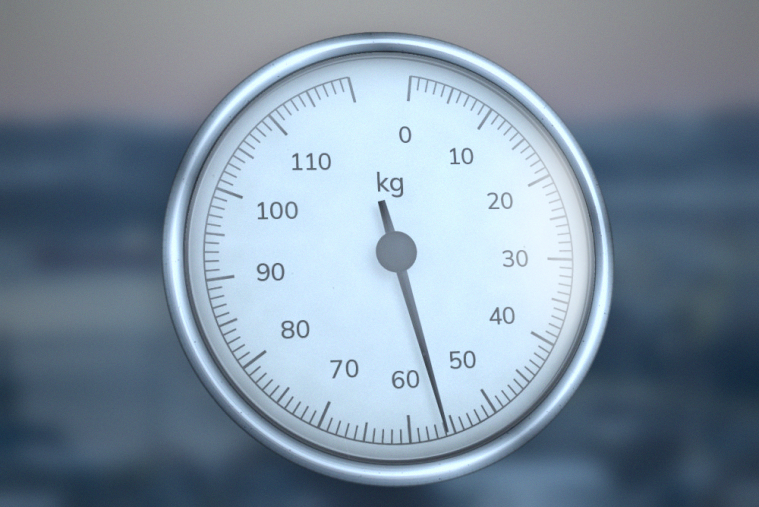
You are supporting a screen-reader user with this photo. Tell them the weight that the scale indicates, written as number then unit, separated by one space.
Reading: 56 kg
